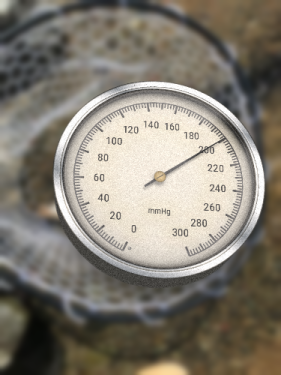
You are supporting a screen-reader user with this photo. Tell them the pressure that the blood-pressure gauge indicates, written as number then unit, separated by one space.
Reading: 200 mmHg
